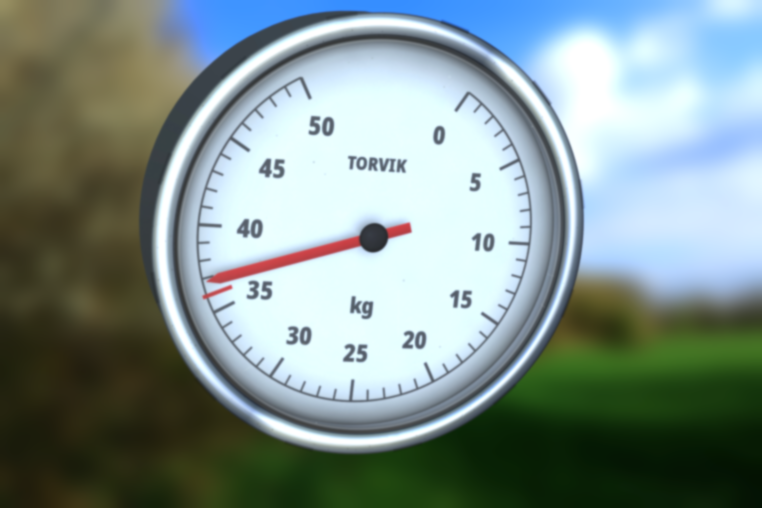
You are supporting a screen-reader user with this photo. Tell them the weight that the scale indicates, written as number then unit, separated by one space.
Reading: 37 kg
